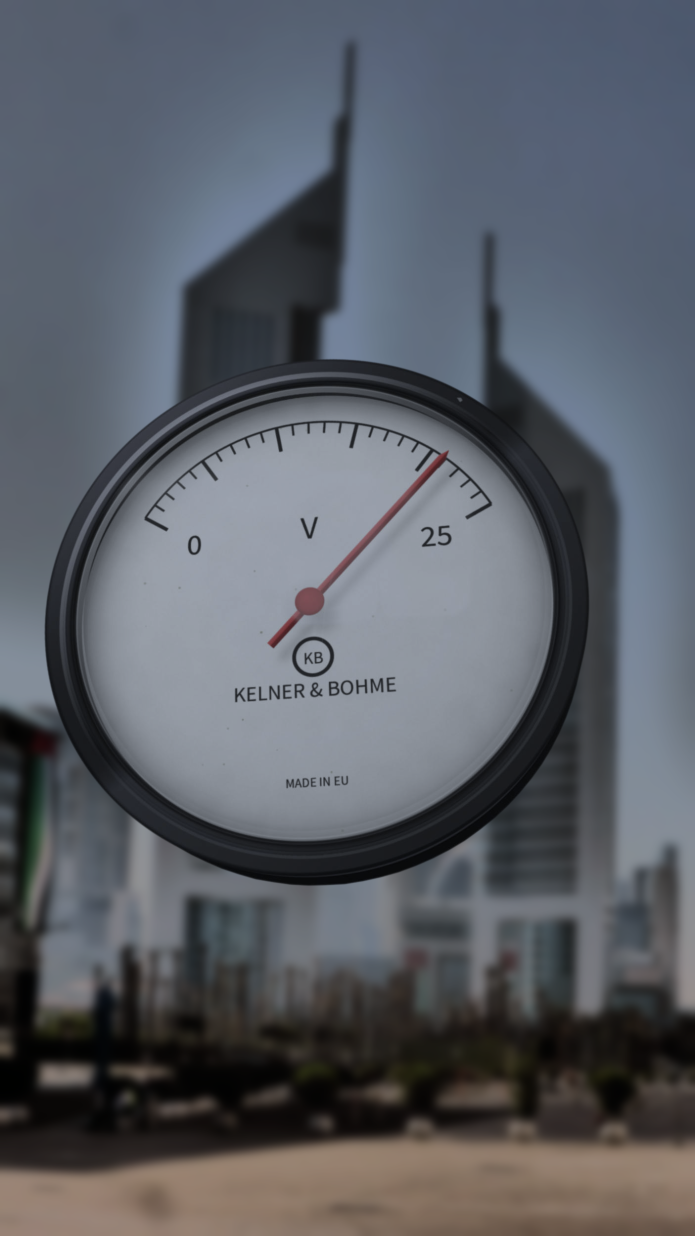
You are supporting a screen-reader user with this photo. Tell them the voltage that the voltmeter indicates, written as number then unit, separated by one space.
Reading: 21 V
